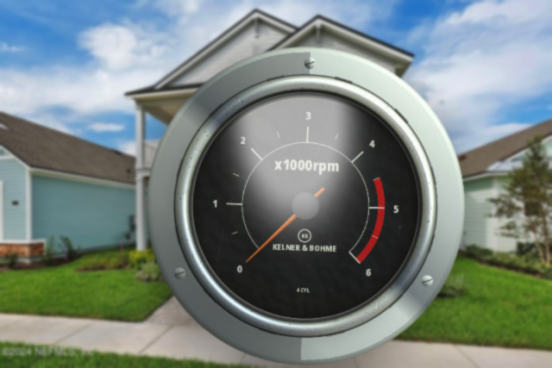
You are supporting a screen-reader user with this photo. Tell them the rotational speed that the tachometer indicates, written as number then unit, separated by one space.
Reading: 0 rpm
